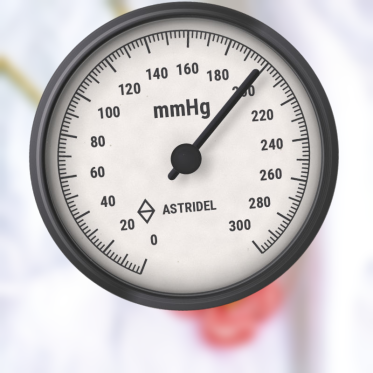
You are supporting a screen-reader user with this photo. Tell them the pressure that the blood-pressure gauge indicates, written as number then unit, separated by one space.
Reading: 198 mmHg
